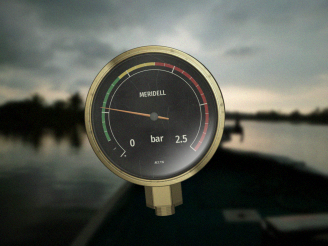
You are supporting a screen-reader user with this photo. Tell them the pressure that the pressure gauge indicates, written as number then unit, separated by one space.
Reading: 0.55 bar
